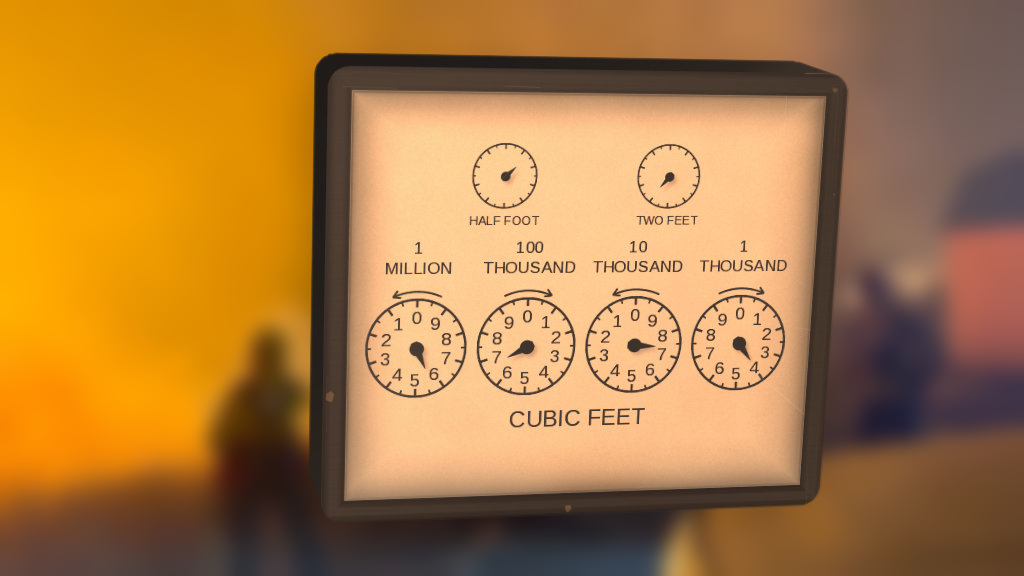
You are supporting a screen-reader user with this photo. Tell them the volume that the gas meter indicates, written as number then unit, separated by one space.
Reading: 567400 ft³
